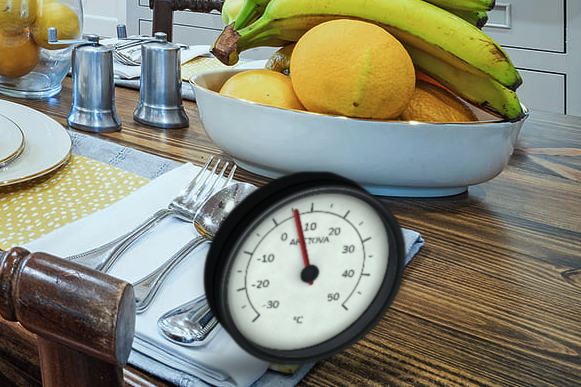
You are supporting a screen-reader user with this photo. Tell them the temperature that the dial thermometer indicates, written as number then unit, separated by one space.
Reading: 5 °C
